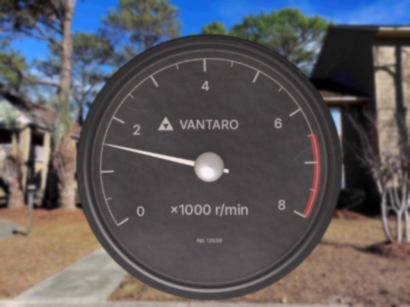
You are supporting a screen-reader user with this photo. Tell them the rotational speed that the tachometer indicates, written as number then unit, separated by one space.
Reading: 1500 rpm
